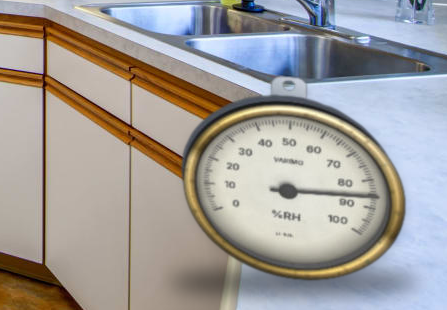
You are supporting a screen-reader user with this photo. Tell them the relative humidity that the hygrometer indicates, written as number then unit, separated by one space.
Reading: 85 %
